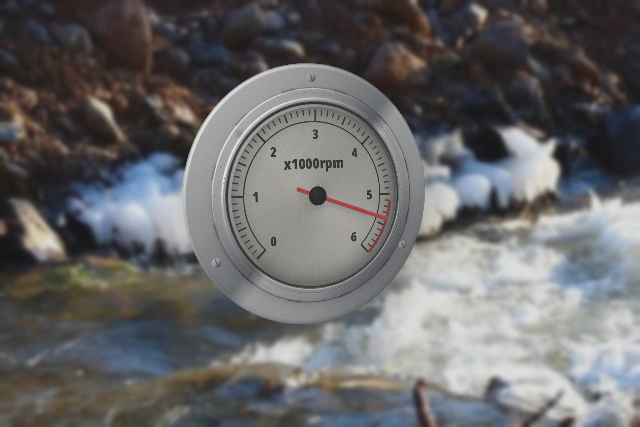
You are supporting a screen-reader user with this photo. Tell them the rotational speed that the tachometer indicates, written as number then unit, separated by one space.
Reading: 5400 rpm
